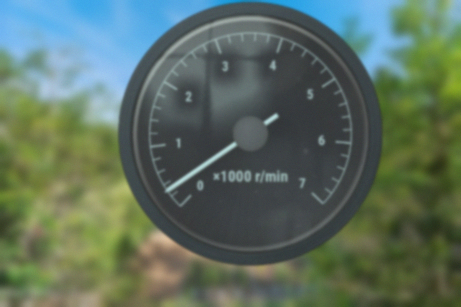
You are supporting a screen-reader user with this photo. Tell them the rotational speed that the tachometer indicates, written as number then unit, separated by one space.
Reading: 300 rpm
